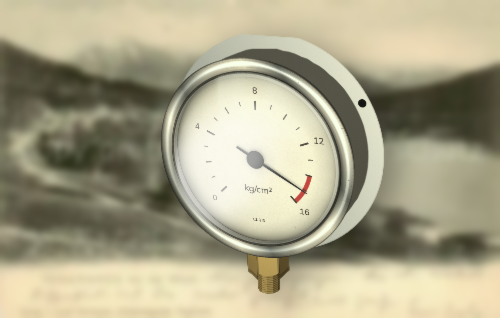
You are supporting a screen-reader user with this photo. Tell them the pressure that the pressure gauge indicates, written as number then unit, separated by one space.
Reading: 15 kg/cm²
